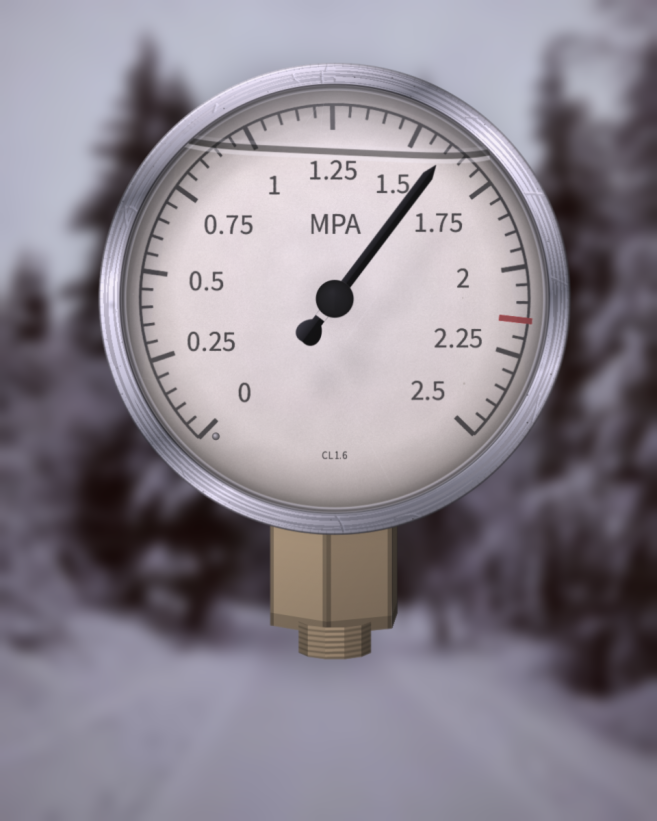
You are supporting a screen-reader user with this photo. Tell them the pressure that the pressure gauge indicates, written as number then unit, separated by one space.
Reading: 1.6 MPa
